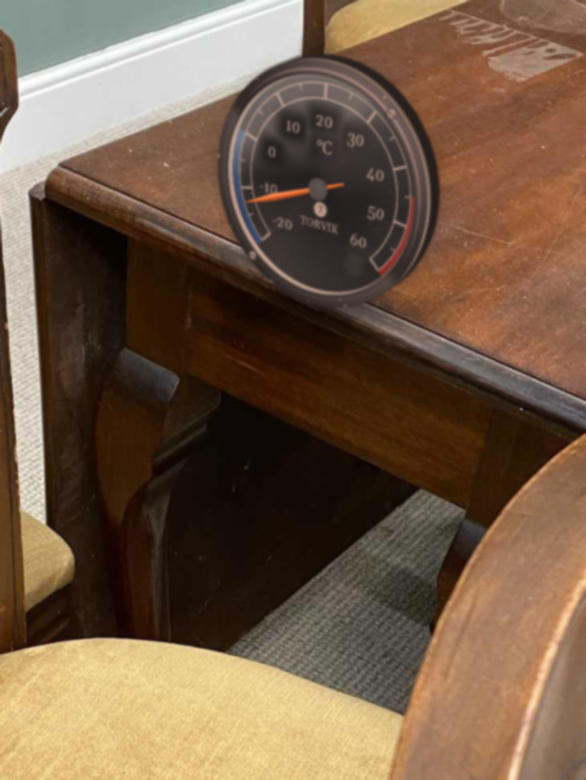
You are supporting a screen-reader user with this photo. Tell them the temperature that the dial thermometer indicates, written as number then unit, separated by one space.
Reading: -12.5 °C
